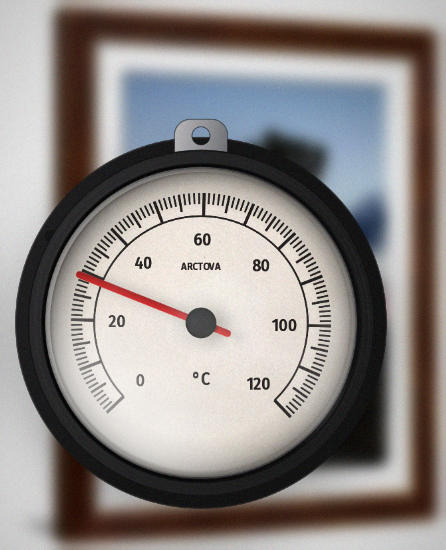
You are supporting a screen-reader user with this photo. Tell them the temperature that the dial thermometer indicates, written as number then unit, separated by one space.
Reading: 29 °C
